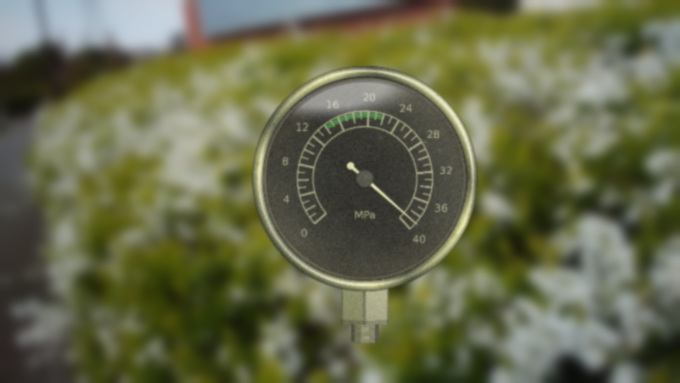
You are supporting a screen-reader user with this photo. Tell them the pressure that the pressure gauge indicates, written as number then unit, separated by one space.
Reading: 39 MPa
